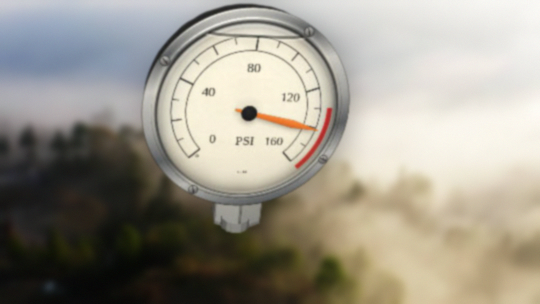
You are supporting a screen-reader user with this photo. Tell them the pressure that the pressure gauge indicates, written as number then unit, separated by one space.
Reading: 140 psi
